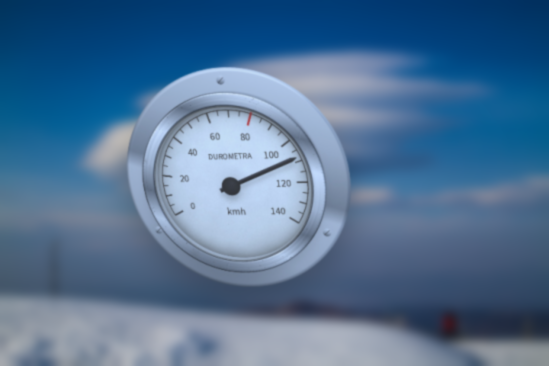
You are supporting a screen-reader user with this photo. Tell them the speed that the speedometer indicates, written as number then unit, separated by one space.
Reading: 107.5 km/h
